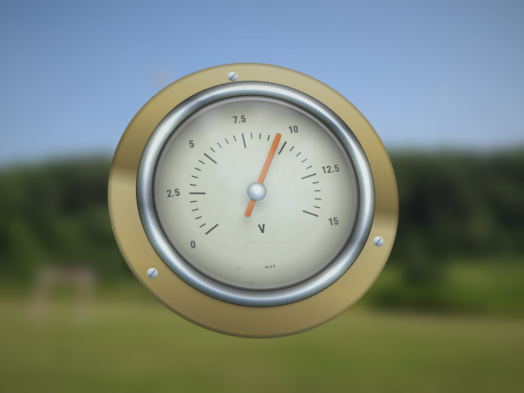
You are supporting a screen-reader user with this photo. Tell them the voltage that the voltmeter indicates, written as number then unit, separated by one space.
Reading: 9.5 V
